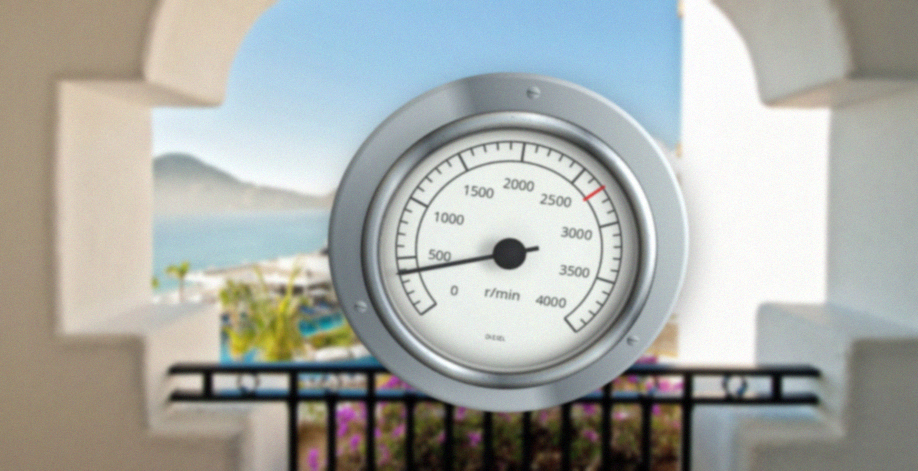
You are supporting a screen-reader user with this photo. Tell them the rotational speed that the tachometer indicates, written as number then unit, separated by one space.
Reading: 400 rpm
